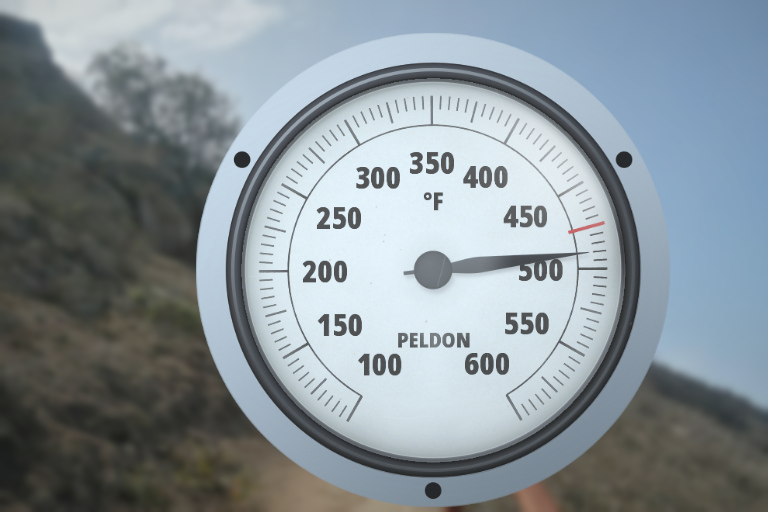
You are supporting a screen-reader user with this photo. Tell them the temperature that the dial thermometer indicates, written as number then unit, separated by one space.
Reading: 490 °F
